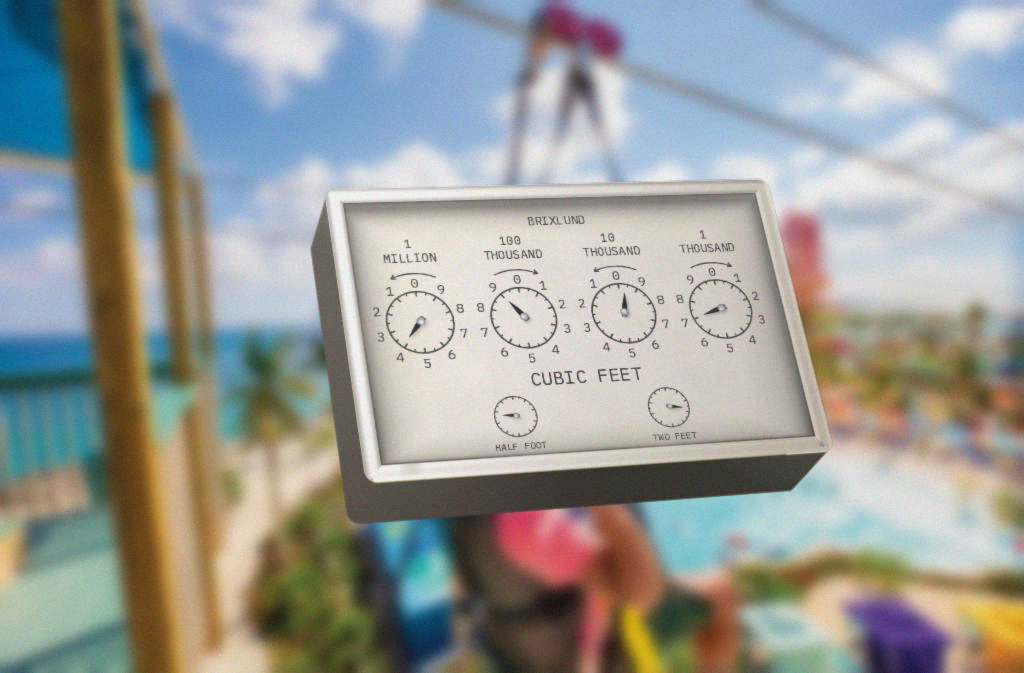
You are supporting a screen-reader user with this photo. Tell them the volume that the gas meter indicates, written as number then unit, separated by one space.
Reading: 389700 ft³
